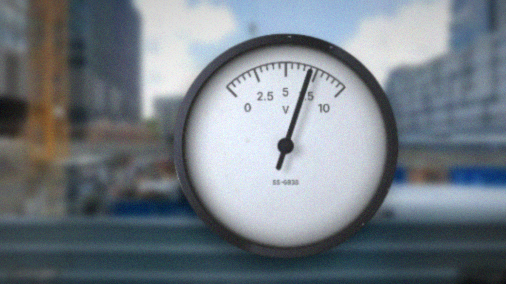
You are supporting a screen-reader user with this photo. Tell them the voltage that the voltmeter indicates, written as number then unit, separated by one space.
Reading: 7 V
